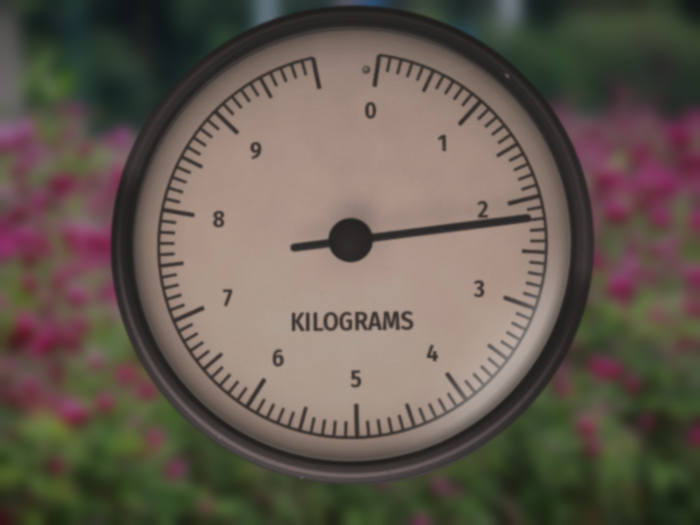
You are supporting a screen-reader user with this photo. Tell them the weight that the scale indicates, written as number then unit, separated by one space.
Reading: 2.2 kg
